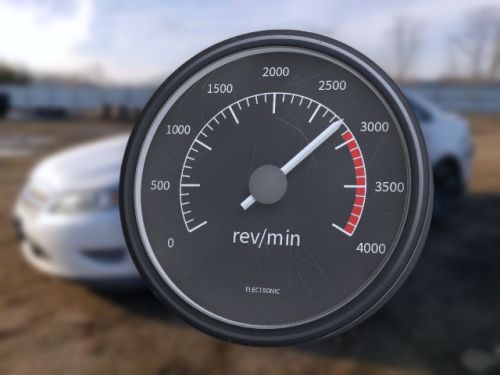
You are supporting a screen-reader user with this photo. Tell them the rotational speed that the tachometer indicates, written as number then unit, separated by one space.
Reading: 2800 rpm
